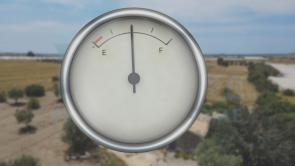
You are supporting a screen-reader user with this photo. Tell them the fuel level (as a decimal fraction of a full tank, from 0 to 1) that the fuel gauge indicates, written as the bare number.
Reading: 0.5
